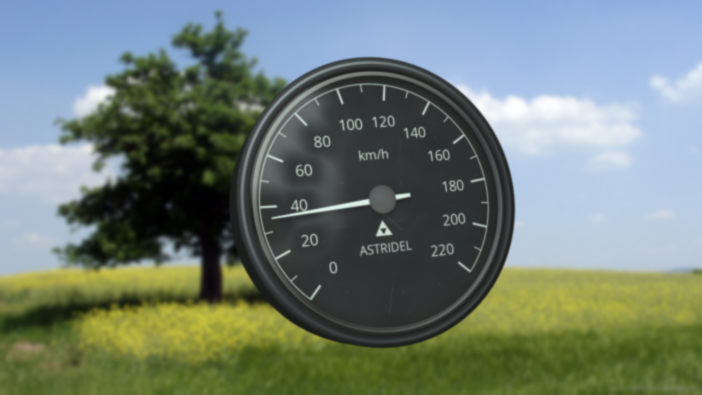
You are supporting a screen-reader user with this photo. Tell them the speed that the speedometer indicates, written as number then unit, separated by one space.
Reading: 35 km/h
